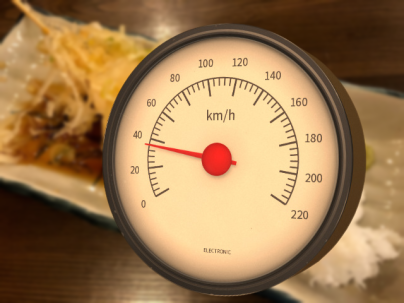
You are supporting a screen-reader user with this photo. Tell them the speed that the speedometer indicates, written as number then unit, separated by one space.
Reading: 36 km/h
